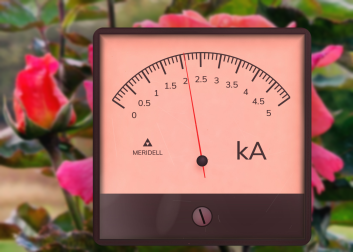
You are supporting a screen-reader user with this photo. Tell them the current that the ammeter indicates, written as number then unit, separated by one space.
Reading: 2.1 kA
